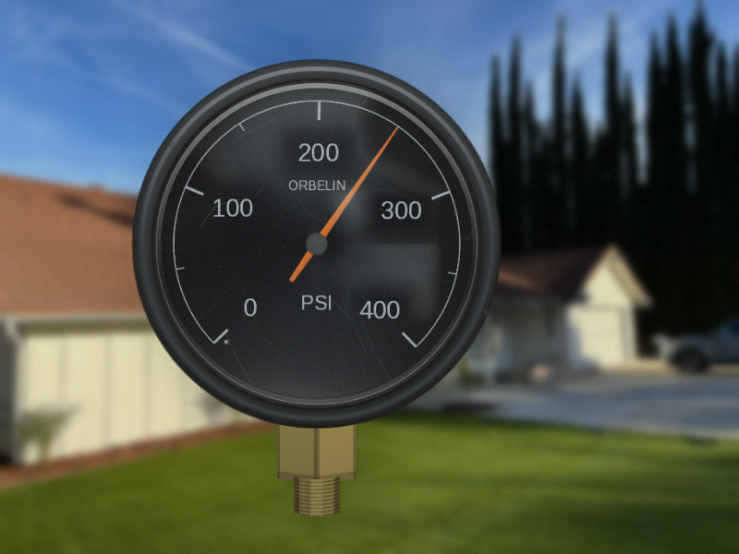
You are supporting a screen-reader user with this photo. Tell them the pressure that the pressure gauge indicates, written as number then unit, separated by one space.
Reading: 250 psi
